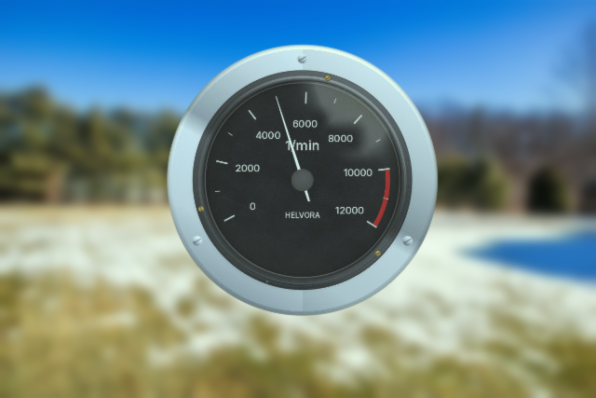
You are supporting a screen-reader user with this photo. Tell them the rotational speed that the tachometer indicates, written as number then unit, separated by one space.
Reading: 5000 rpm
